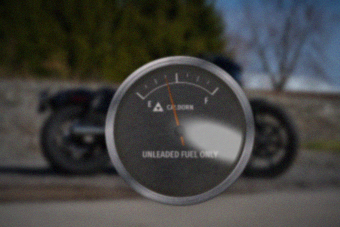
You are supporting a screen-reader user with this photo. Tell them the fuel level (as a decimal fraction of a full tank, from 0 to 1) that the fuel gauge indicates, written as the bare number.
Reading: 0.375
